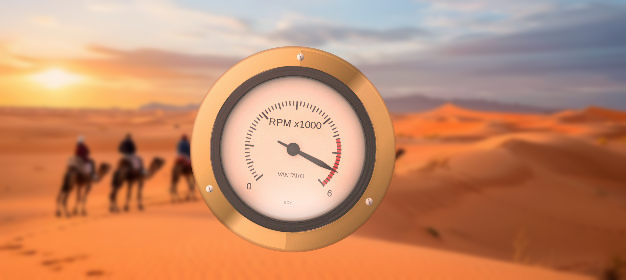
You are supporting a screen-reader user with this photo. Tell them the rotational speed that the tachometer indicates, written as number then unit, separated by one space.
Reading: 5500 rpm
